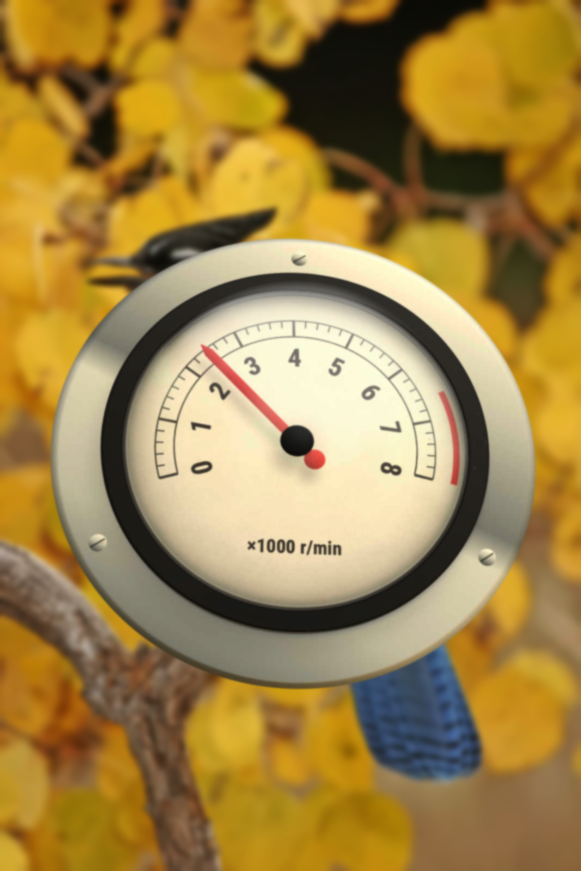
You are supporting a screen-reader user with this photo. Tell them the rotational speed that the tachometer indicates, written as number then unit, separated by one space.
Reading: 2400 rpm
